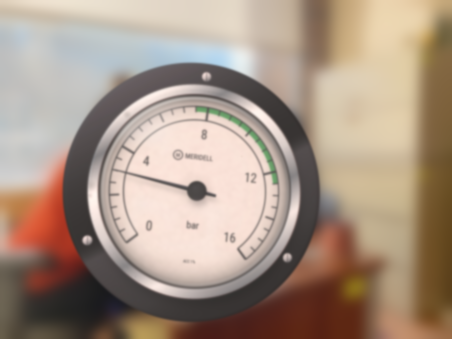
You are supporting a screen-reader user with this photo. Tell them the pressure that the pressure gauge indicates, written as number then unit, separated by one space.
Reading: 3 bar
